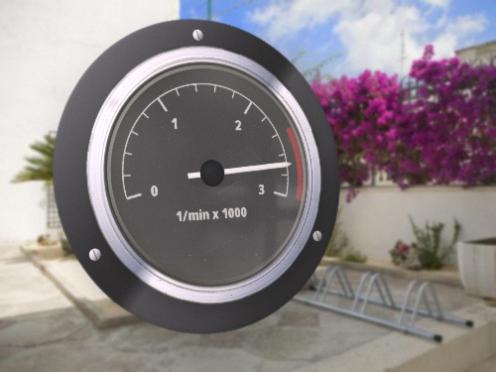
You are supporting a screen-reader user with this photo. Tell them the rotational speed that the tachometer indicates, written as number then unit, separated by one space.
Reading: 2700 rpm
